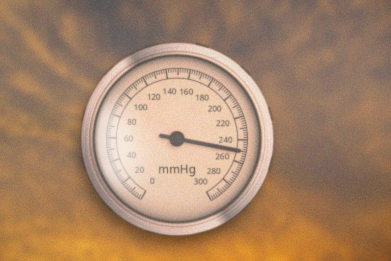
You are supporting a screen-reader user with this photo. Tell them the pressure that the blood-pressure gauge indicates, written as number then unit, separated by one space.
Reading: 250 mmHg
